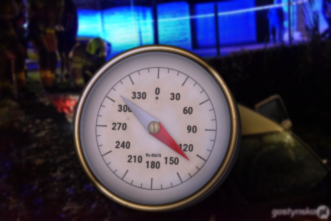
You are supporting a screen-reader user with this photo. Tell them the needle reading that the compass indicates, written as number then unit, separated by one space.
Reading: 130 °
